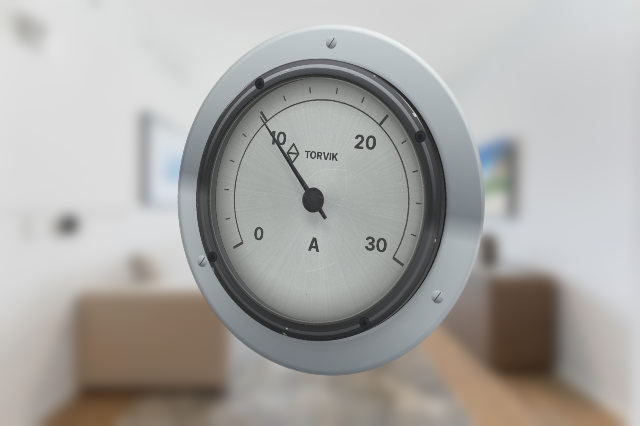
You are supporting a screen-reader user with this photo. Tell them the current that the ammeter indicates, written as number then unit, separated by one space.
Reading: 10 A
